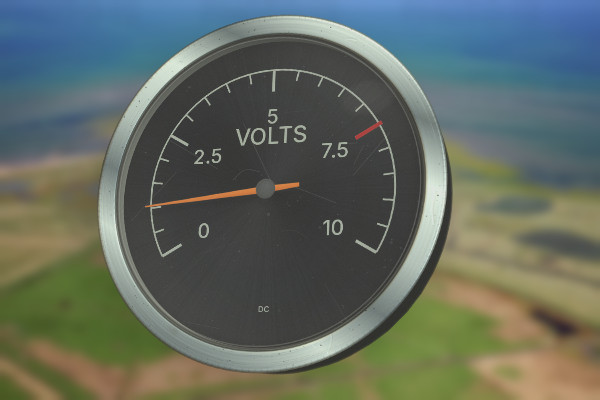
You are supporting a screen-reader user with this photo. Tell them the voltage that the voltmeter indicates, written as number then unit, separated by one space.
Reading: 1 V
